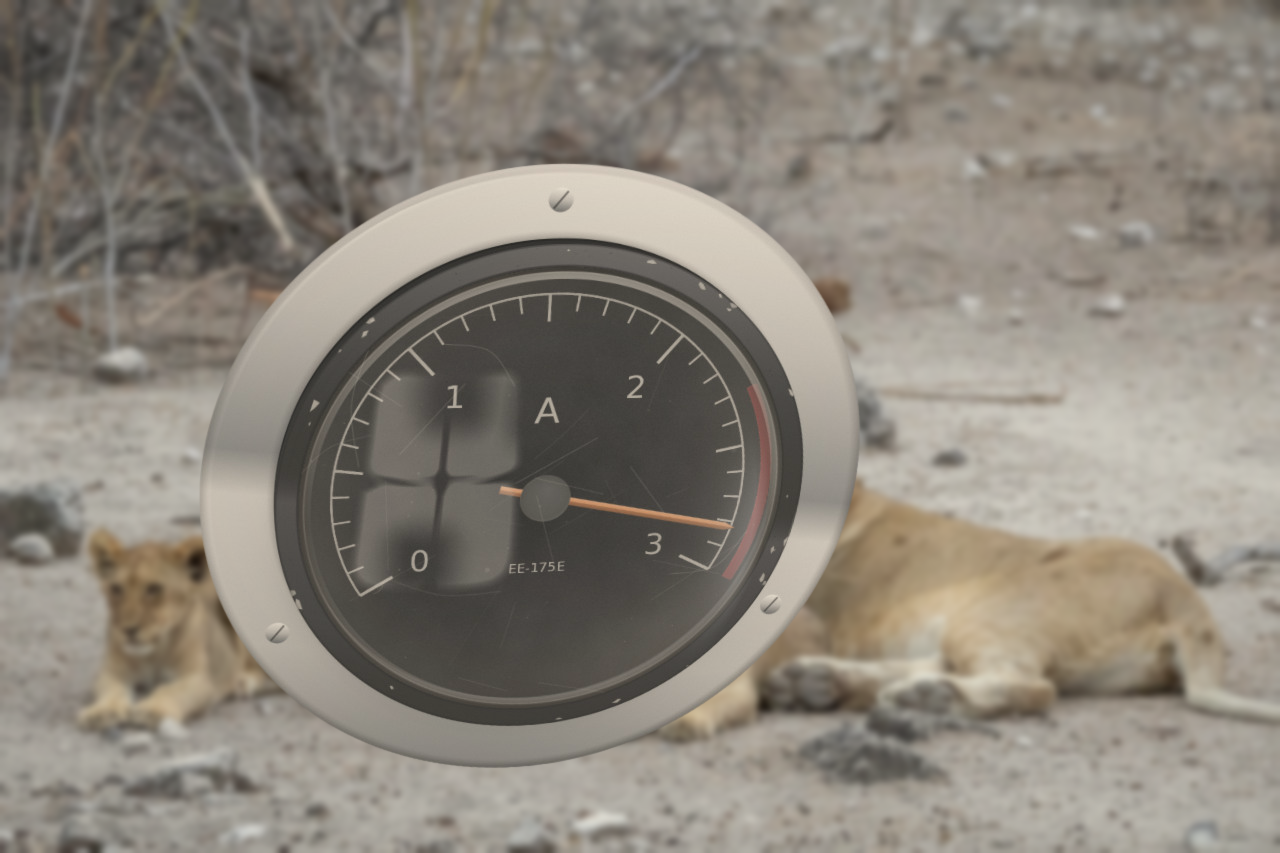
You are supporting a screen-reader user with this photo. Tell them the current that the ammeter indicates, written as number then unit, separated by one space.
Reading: 2.8 A
